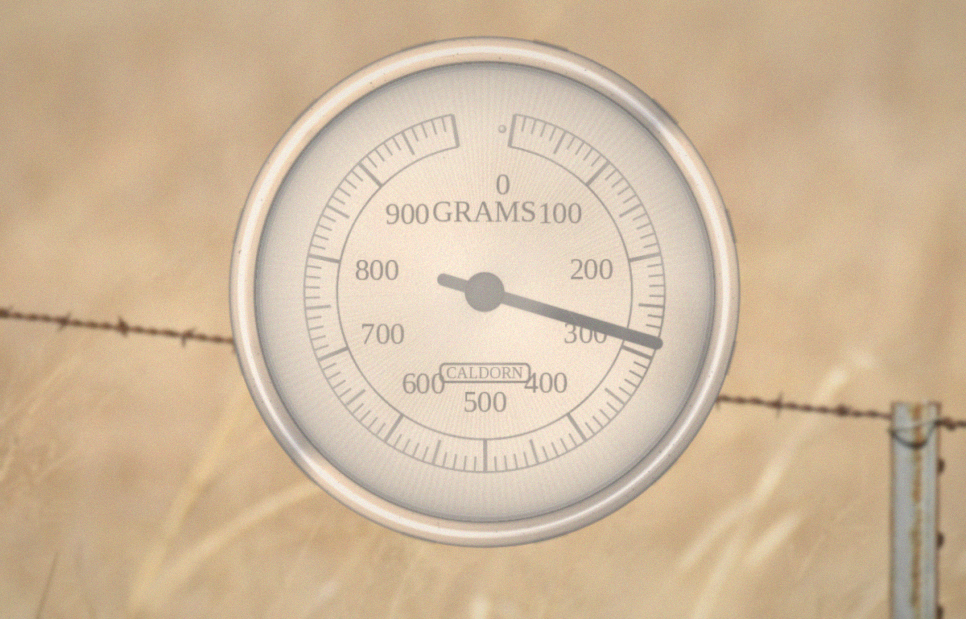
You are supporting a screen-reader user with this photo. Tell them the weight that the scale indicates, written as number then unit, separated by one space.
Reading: 285 g
